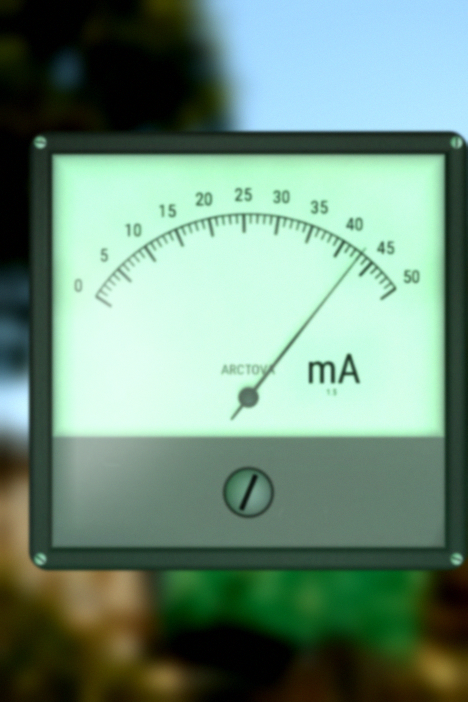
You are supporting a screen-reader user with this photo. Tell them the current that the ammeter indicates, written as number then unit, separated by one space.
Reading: 43 mA
